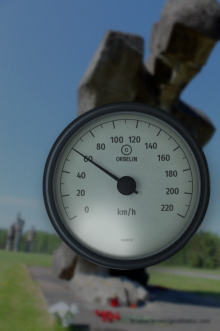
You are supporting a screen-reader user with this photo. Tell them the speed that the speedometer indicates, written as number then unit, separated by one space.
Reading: 60 km/h
